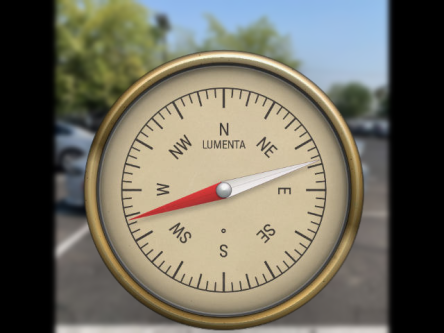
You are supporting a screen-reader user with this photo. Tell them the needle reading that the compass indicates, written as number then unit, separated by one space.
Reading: 252.5 °
